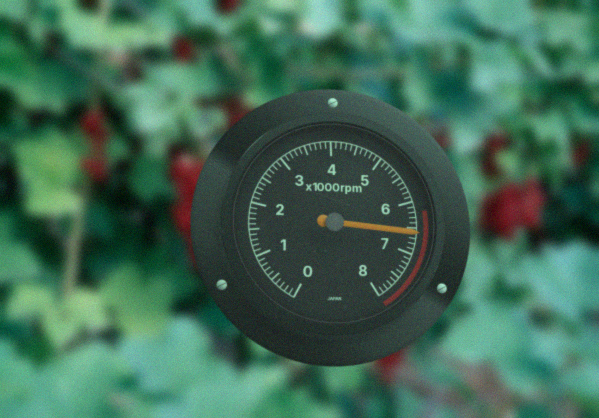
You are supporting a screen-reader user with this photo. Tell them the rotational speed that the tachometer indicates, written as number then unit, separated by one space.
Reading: 6600 rpm
